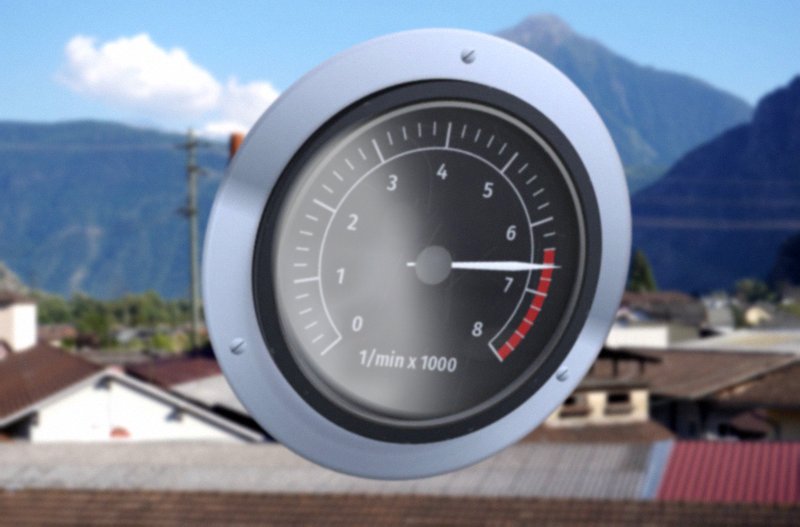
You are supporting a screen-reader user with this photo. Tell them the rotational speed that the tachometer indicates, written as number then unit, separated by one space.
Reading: 6600 rpm
